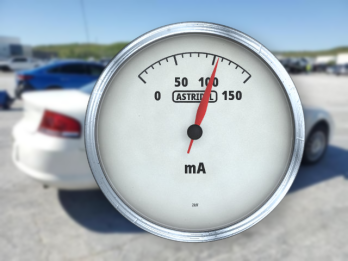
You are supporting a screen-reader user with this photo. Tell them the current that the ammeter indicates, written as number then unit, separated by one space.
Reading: 105 mA
